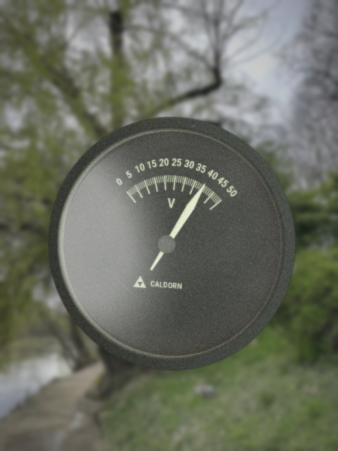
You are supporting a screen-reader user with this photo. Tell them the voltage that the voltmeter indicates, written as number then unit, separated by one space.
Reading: 40 V
